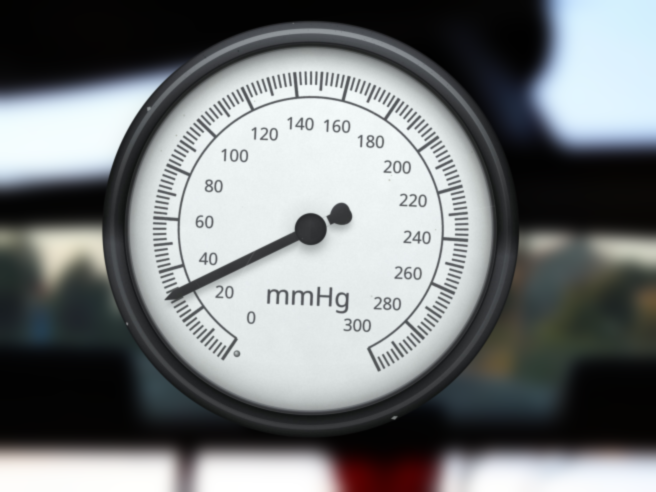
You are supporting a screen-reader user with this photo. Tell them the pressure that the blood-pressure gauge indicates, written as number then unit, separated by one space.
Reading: 30 mmHg
